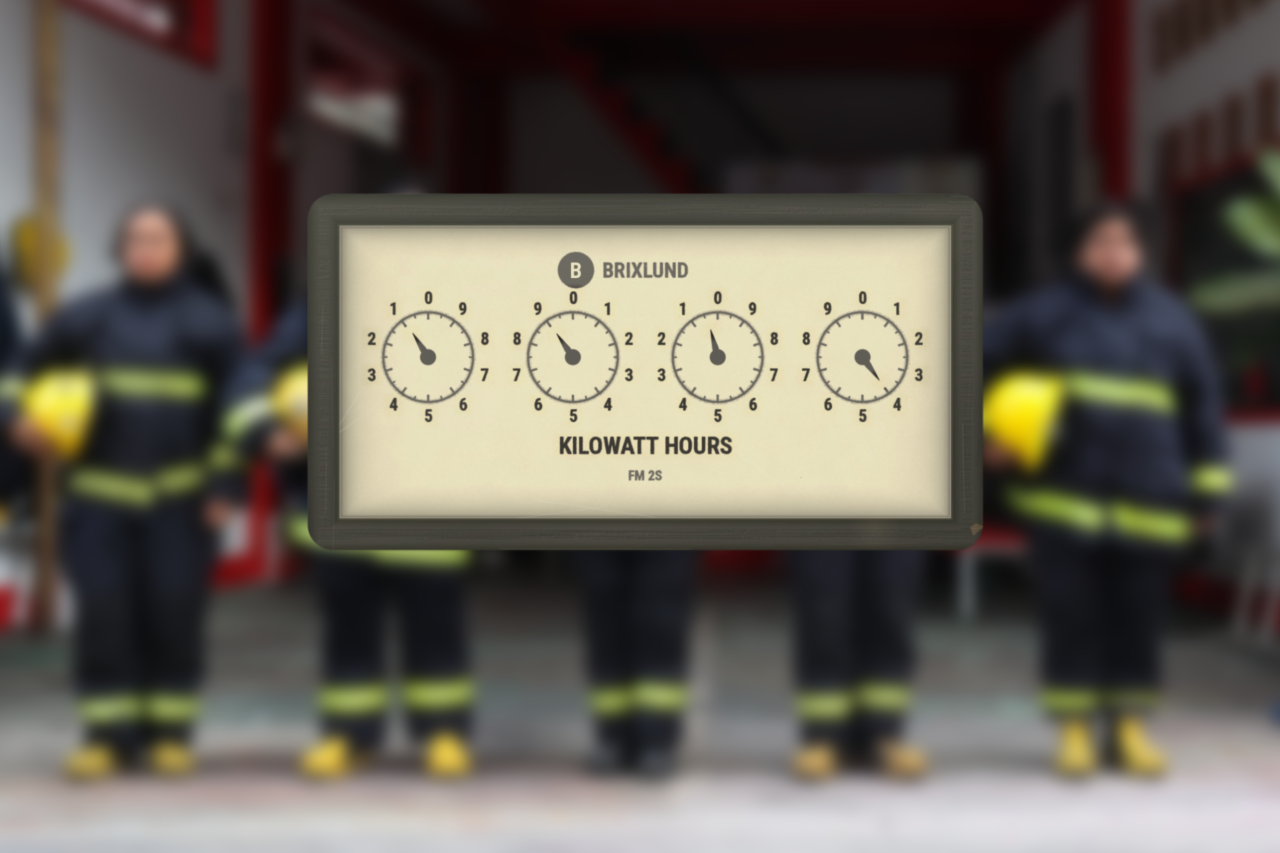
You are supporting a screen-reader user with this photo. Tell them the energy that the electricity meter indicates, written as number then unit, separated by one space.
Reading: 904 kWh
